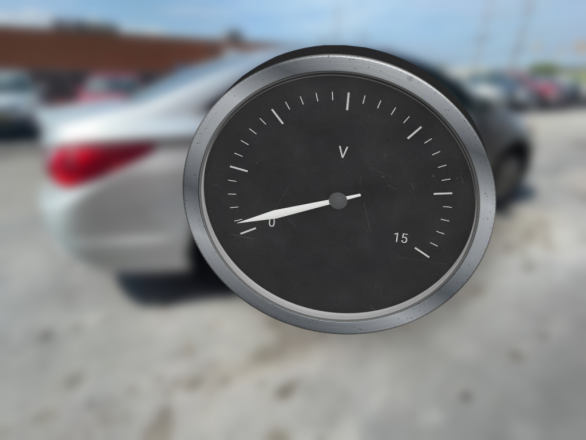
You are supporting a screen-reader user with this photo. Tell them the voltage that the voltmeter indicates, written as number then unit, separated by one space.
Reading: 0.5 V
